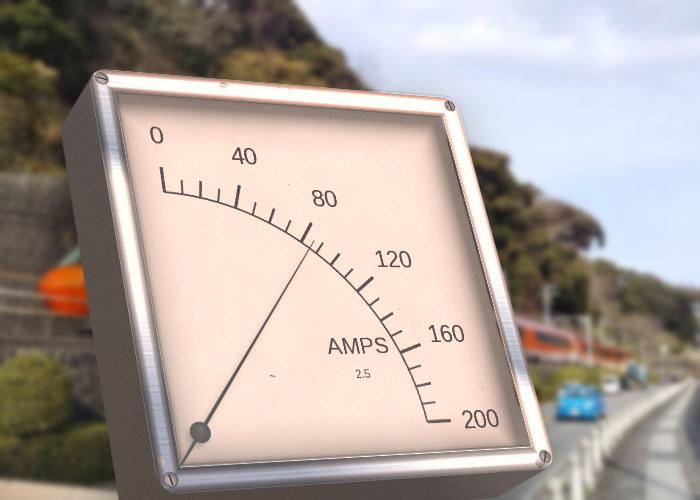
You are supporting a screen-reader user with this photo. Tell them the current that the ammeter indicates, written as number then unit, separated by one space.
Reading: 85 A
